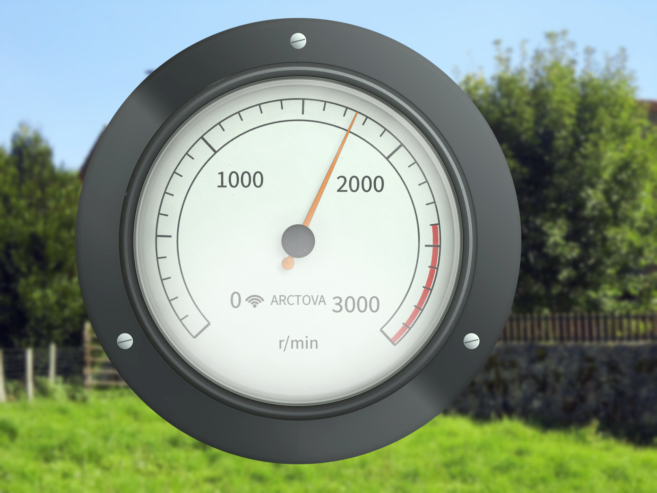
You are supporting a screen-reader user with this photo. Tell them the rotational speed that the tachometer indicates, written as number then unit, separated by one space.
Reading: 1750 rpm
